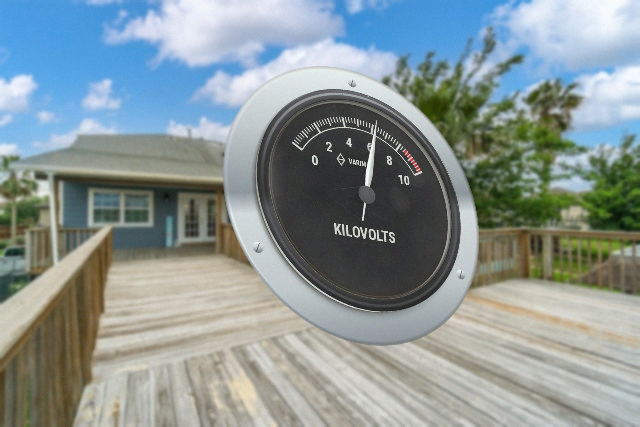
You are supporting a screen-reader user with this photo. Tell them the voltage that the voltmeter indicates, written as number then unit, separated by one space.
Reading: 6 kV
